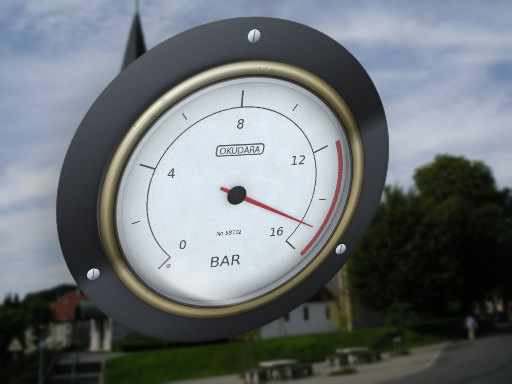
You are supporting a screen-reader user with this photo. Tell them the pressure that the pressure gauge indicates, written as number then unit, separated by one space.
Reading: 15 bar
